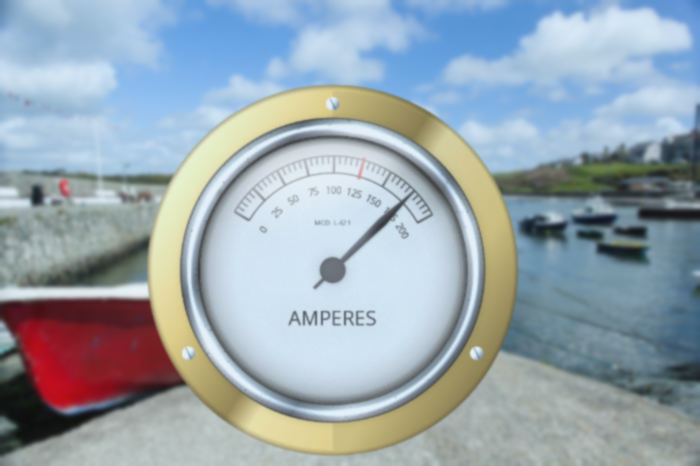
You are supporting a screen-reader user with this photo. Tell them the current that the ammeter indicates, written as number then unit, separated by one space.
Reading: 175 A
